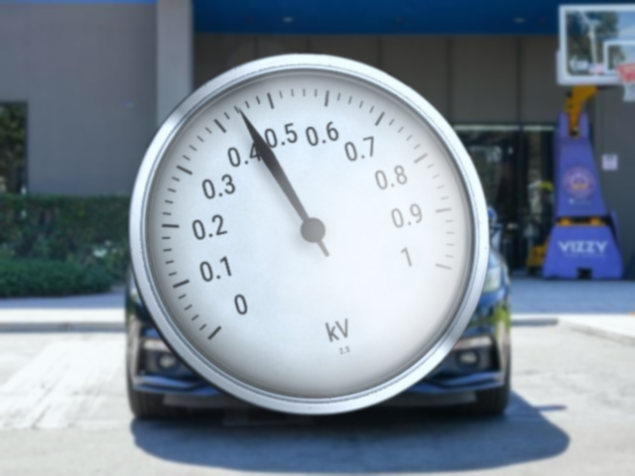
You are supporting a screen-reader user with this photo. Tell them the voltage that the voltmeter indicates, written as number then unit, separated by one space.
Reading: 0.44 kV
